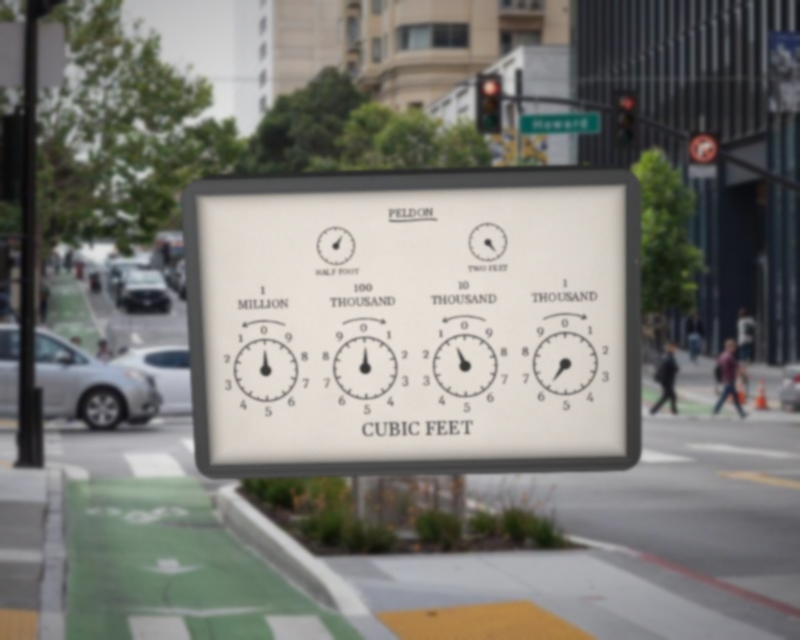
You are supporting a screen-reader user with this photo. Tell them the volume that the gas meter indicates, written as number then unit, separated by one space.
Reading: 600 ft³
